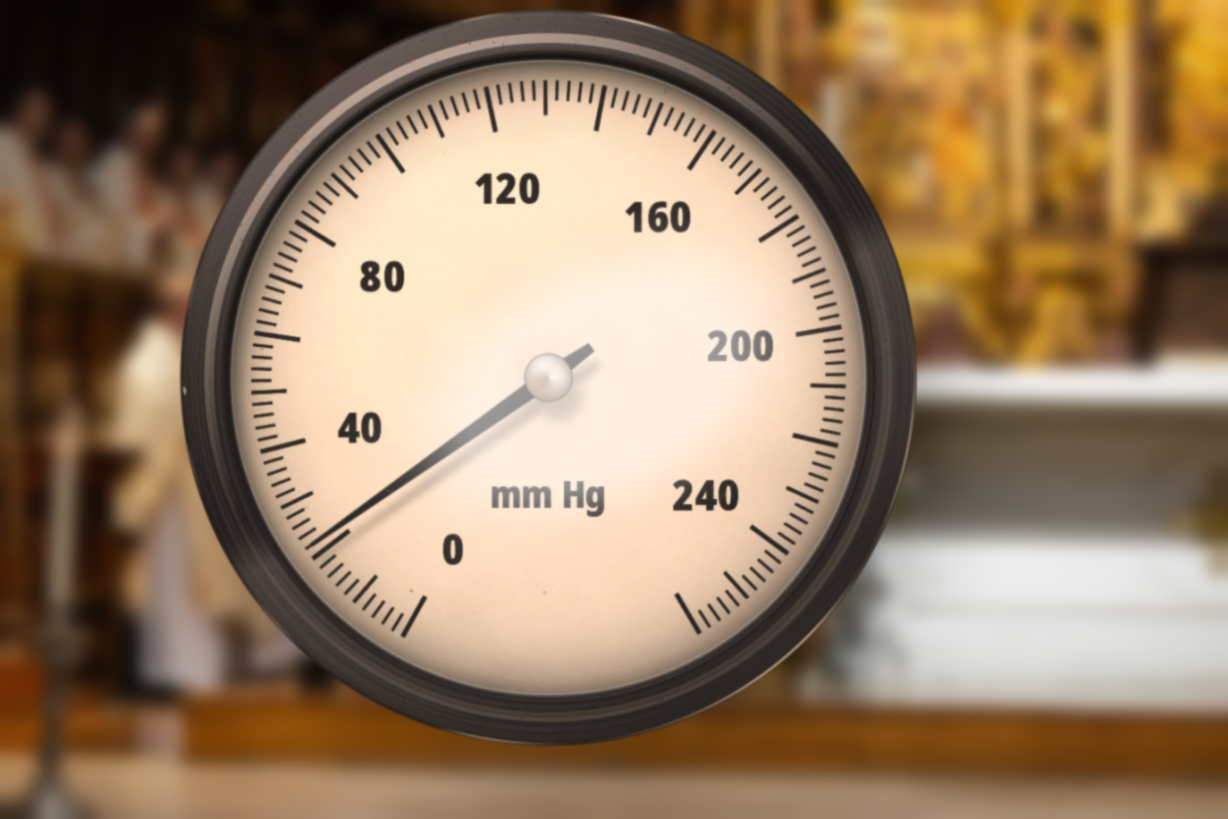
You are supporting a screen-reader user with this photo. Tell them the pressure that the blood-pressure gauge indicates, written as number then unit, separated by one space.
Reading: 22 mmHg
